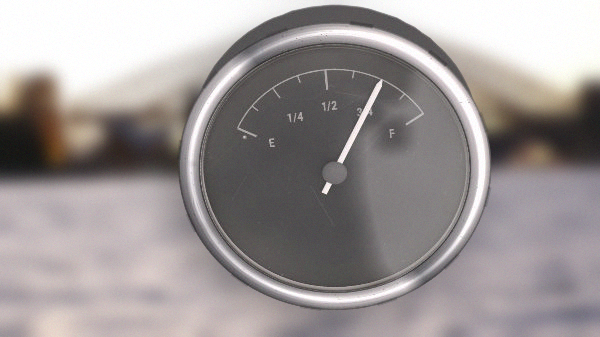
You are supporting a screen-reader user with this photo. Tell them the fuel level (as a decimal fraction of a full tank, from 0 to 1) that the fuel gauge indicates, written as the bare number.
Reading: 0.75
